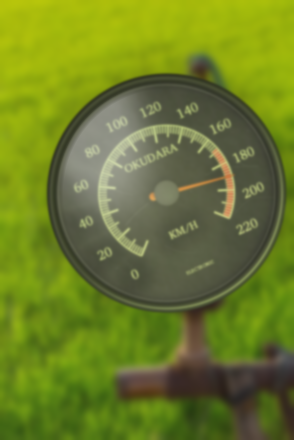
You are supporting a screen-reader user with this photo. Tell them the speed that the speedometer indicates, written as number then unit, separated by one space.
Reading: 190 km/h
